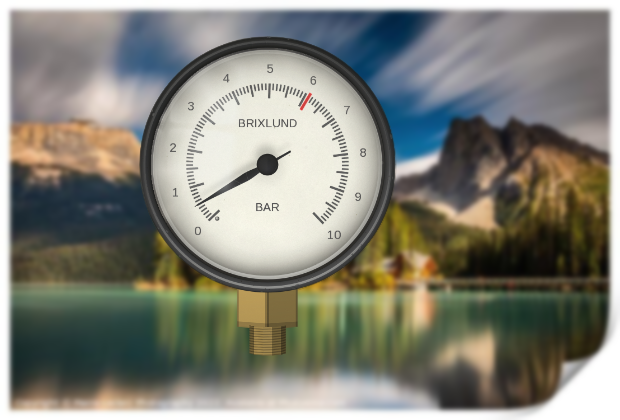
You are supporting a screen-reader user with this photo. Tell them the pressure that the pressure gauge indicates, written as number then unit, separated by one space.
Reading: 0.5 bar
